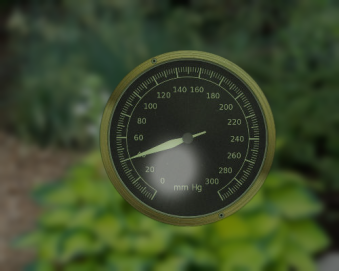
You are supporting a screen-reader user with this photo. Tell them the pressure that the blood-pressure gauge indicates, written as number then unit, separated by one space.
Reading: 40 mmHg
